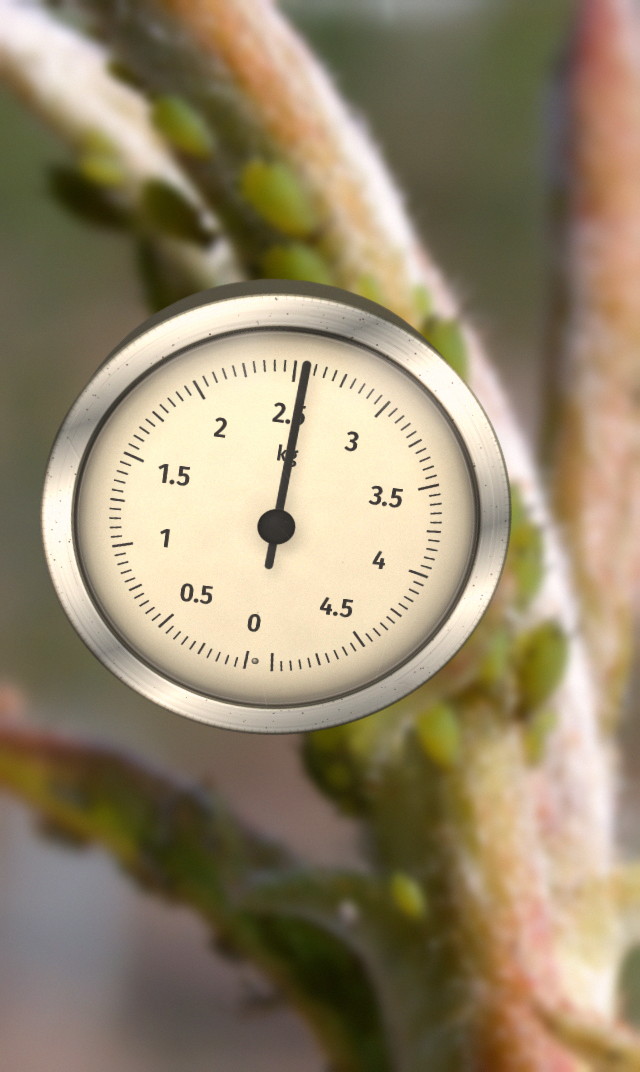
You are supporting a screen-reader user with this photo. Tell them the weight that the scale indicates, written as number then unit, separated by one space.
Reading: 2.55 kg
